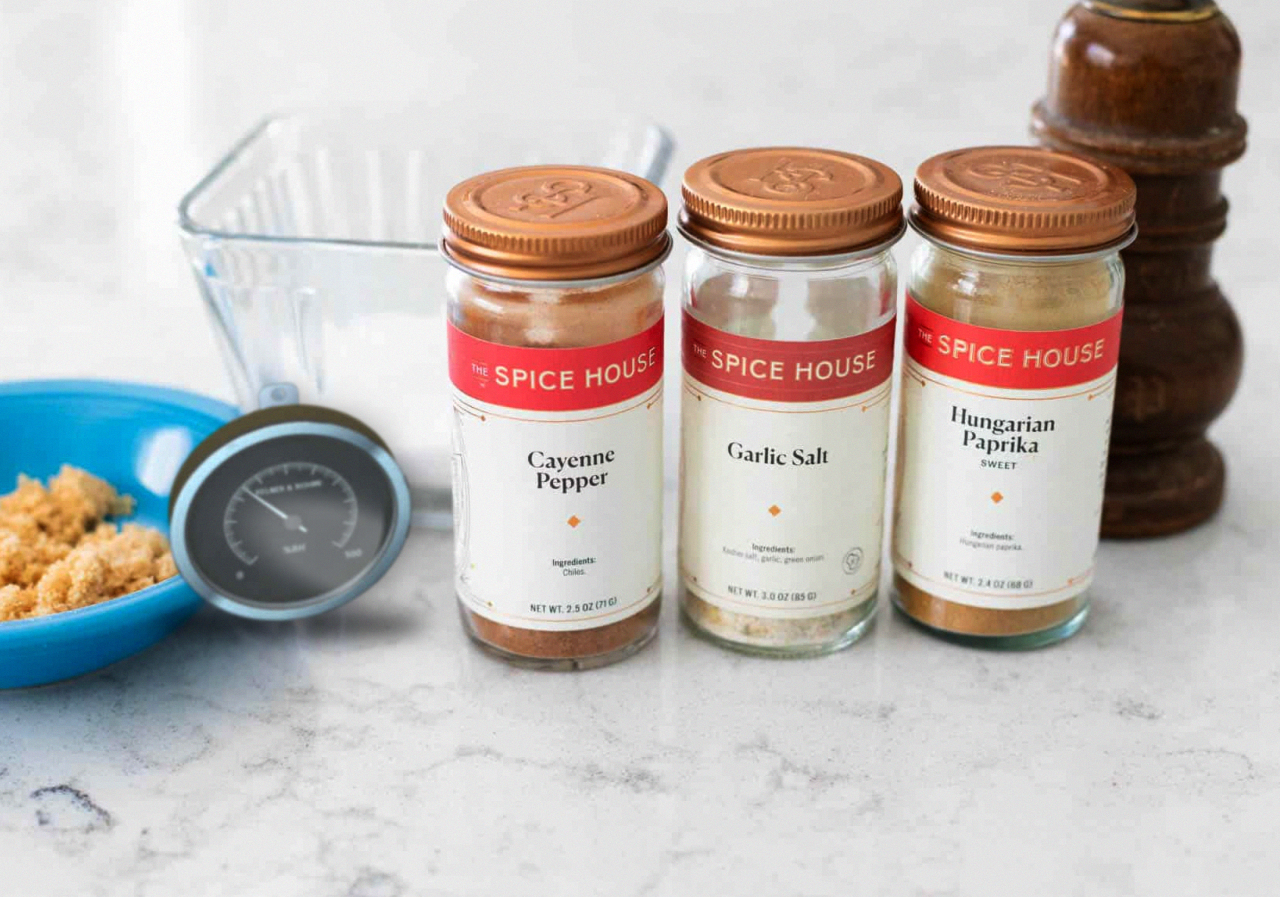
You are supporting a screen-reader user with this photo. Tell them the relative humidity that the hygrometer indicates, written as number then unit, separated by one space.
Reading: 35 %
